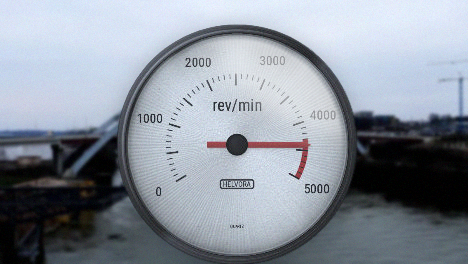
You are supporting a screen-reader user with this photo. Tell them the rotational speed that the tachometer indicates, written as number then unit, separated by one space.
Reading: 4400 rpm
